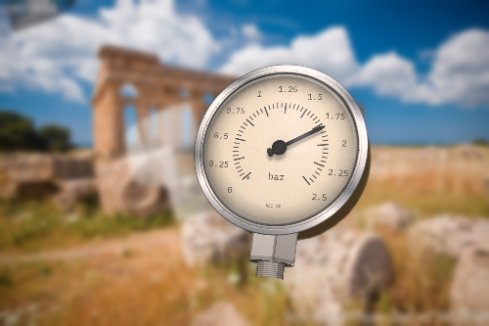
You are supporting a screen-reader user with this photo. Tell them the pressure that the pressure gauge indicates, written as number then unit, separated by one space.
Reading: 1.8 bar
